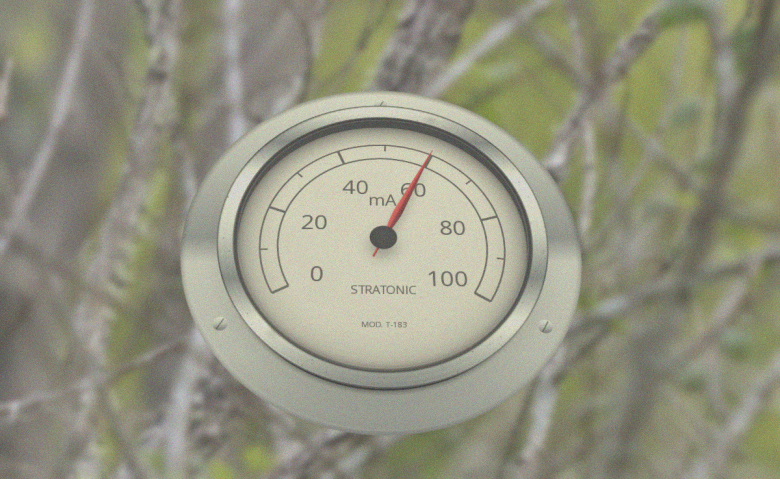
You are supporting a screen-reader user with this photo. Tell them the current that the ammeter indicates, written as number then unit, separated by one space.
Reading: 60 mA
